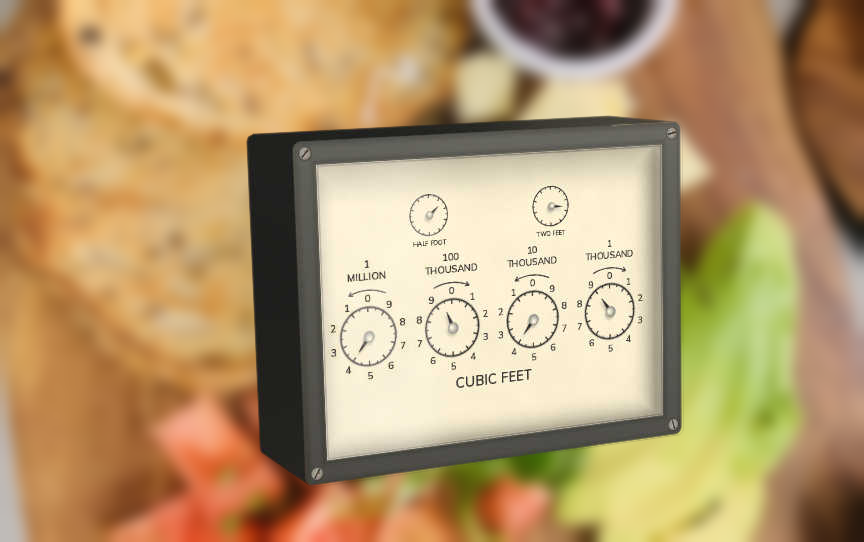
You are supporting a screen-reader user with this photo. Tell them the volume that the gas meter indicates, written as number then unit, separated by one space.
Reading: 393900 ft³
